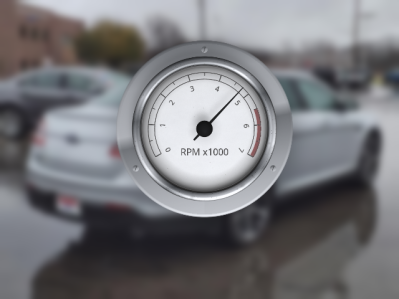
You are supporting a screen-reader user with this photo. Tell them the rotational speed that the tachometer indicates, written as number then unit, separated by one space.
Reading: 4750 rpm
